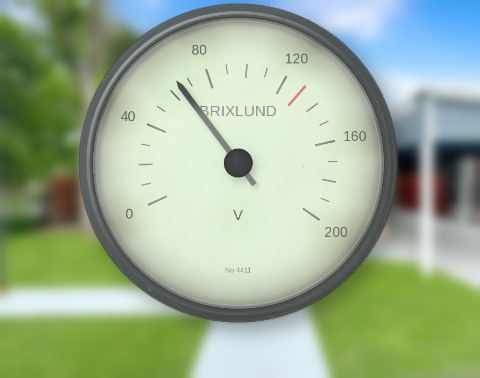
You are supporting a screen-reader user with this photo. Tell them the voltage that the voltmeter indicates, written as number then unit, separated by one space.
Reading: 65 V
